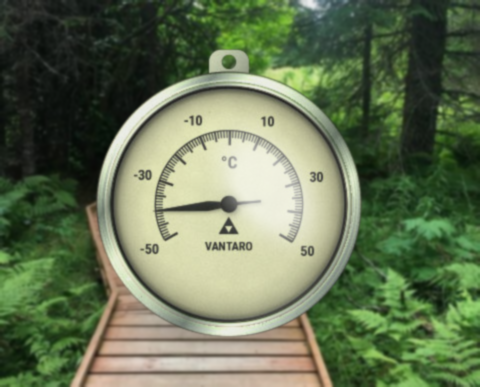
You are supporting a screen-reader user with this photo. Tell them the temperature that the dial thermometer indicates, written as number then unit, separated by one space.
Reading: -40 °C
